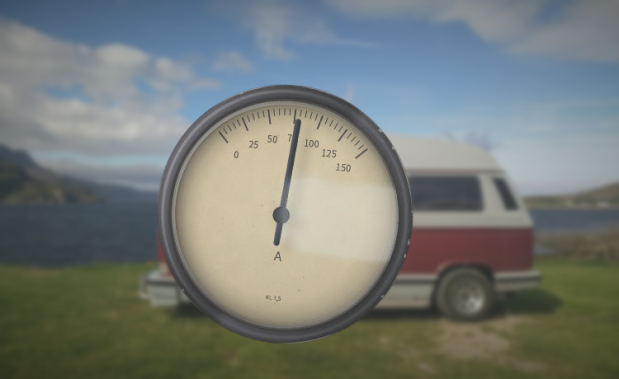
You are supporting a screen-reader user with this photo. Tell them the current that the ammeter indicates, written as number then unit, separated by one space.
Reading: 80 A
